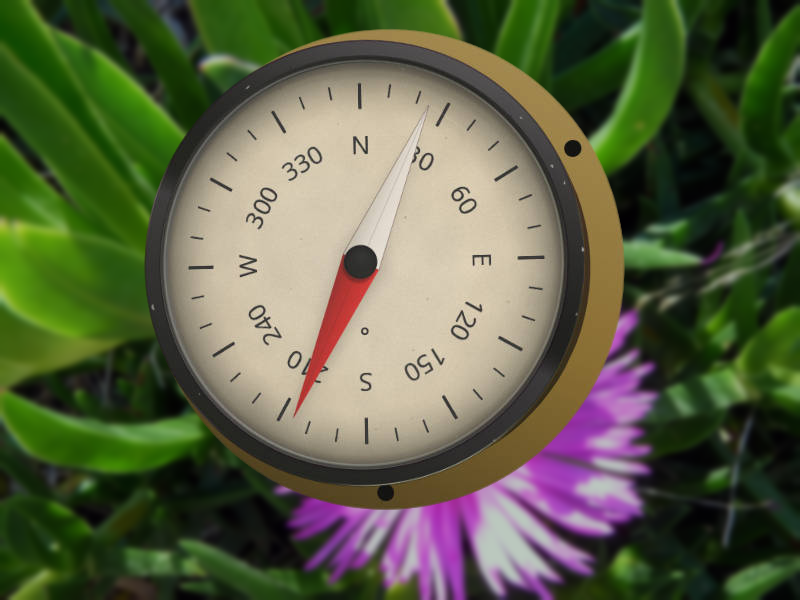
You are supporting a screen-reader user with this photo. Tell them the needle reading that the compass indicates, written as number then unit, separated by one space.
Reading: 205 °
